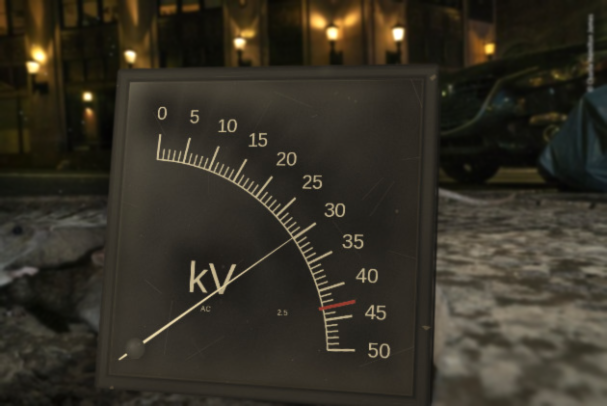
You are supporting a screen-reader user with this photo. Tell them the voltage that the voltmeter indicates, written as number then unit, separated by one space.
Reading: 30 kV
